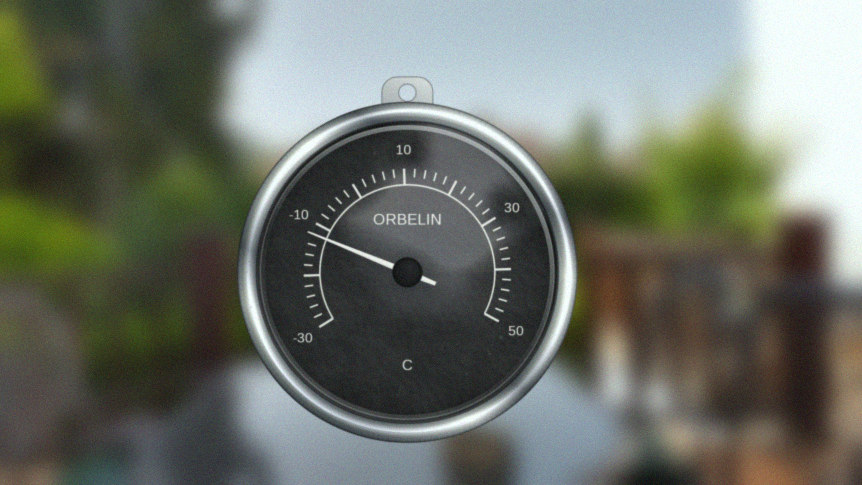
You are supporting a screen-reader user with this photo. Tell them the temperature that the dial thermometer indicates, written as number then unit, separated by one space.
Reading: -12 °C
